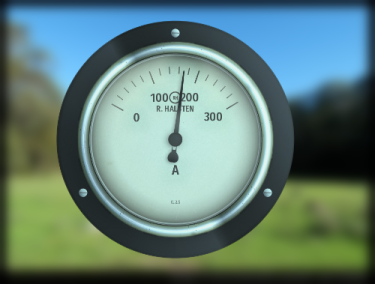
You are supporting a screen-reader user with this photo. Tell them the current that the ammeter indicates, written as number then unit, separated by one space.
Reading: 170 A
